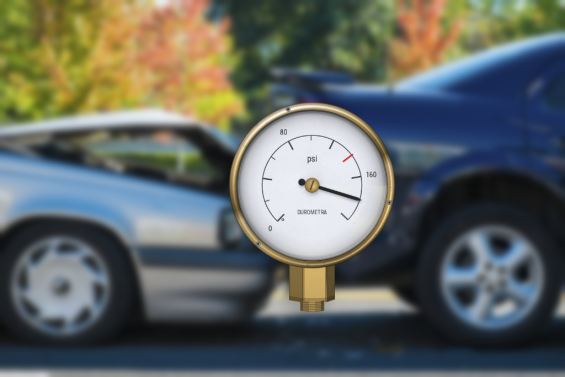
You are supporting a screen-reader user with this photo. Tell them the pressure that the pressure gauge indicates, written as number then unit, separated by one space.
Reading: 180 psi
